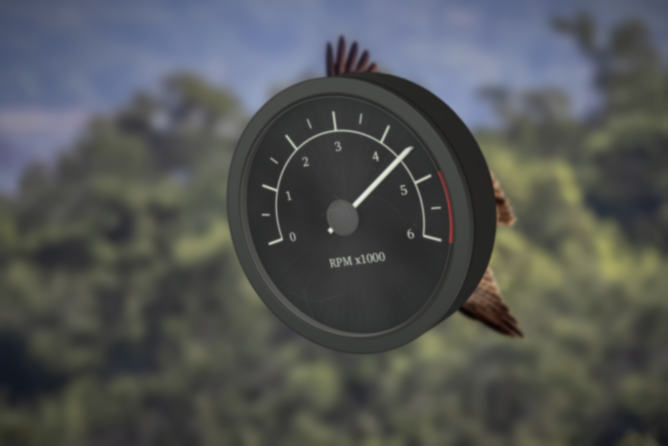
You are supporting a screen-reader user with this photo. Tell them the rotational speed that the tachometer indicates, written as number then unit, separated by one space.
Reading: 4500 rpm
